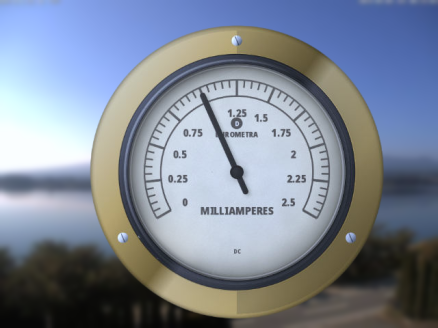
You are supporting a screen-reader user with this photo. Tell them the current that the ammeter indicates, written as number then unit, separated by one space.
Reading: 1 mA
